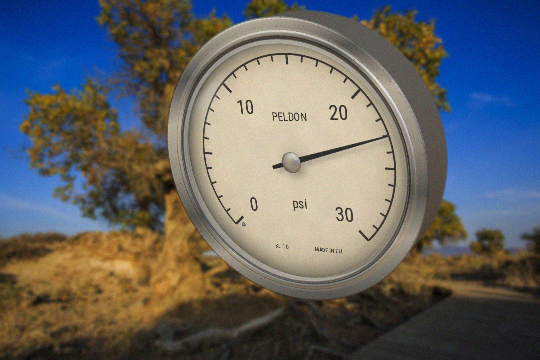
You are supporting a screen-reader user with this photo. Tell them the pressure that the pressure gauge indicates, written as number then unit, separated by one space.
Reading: 23 psi
